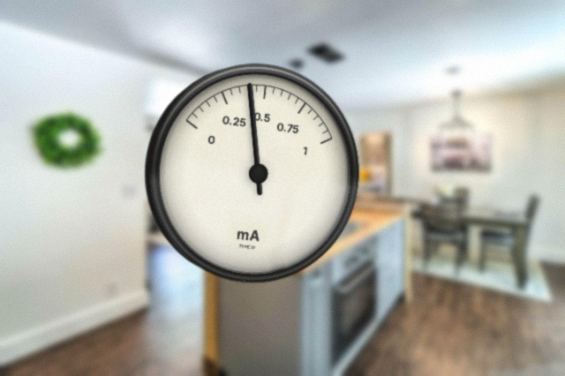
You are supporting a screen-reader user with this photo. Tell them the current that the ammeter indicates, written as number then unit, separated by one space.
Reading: 0.4 mA
